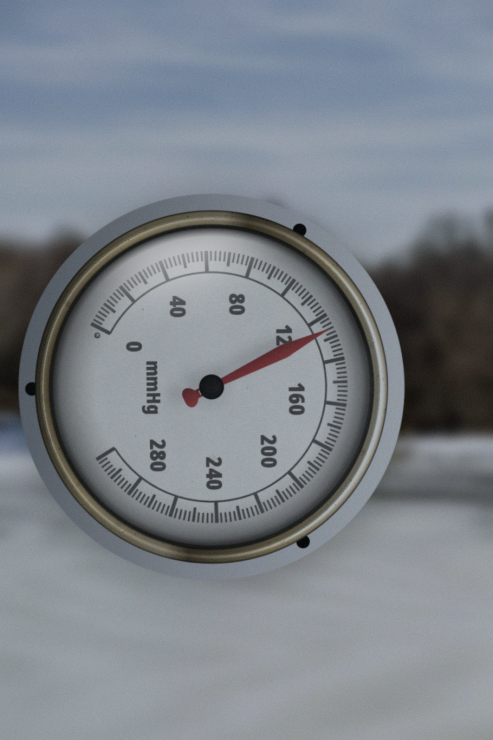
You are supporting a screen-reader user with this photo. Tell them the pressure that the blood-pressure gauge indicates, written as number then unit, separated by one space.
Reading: 126 mmHg
